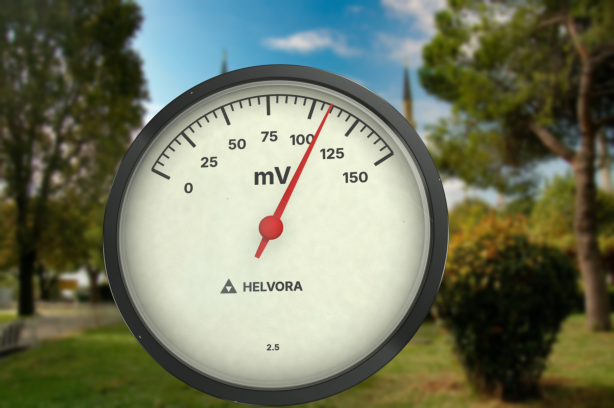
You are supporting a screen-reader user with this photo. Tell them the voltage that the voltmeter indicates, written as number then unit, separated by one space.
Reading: 110 mV
